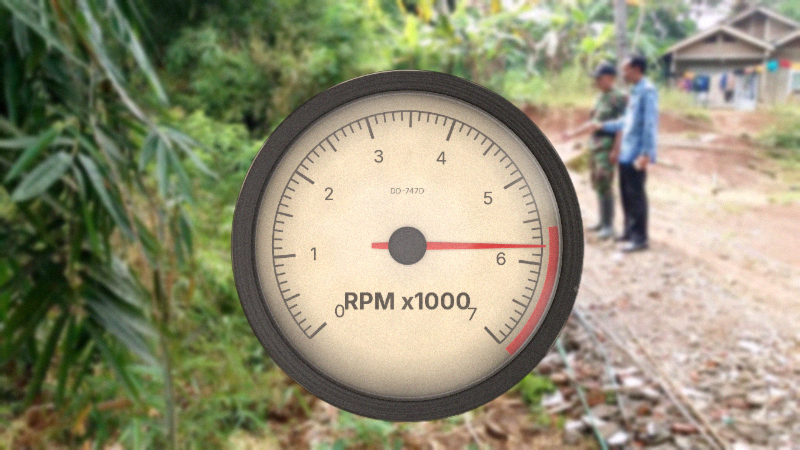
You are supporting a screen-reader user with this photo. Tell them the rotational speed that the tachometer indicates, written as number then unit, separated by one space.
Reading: 5800 rpm
